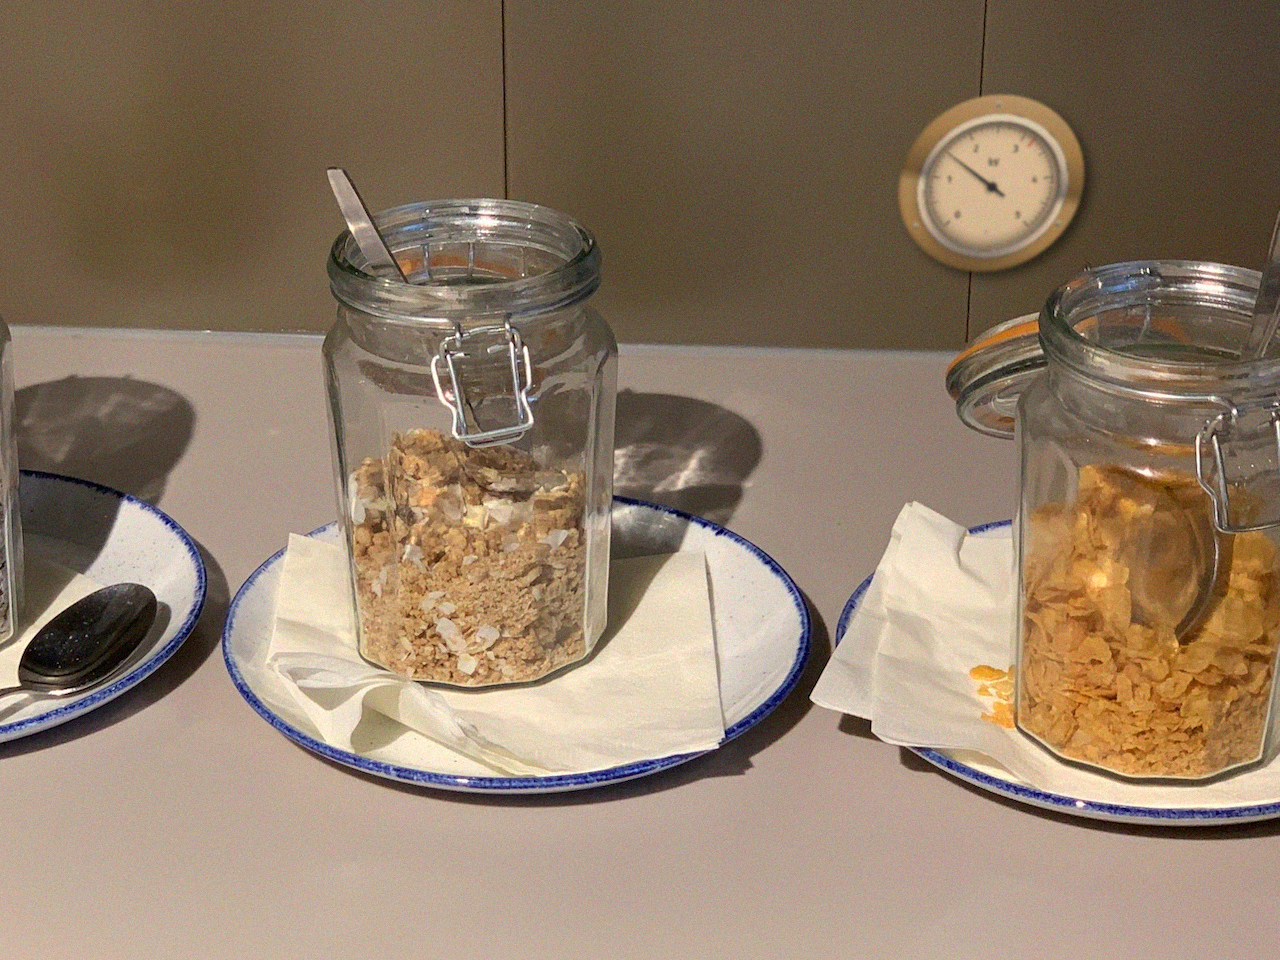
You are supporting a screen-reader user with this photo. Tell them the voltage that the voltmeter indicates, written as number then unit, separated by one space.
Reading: 1.5 kV
